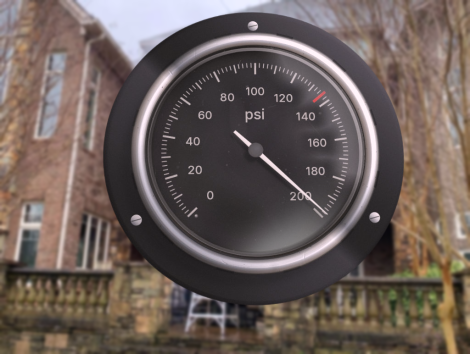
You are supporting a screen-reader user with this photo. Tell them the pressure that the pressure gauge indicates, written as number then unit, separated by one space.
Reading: 198 psi
